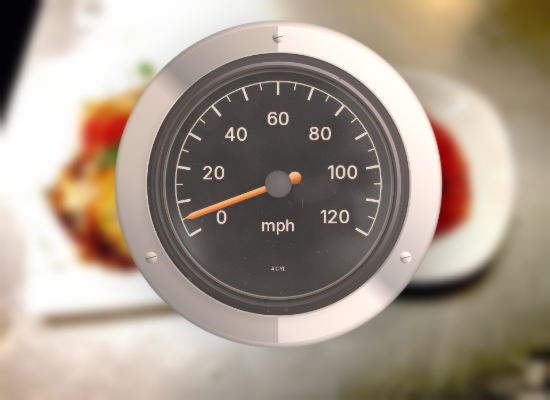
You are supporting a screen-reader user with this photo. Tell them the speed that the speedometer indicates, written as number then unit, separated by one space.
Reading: 5 mph
